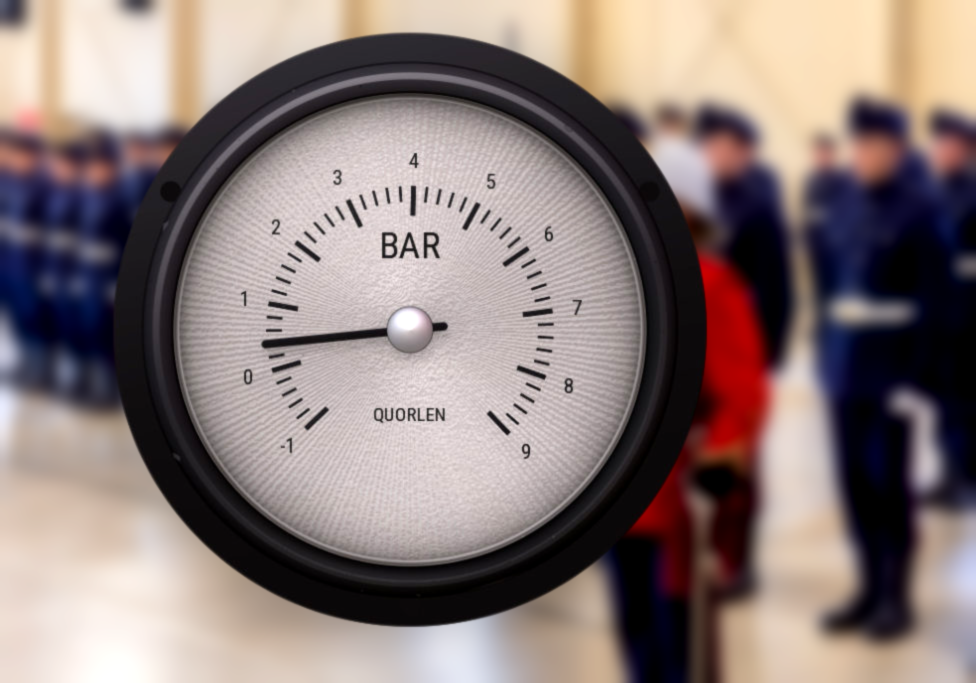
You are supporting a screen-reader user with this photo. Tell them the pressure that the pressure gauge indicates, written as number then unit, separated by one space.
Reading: 0.4 bar
